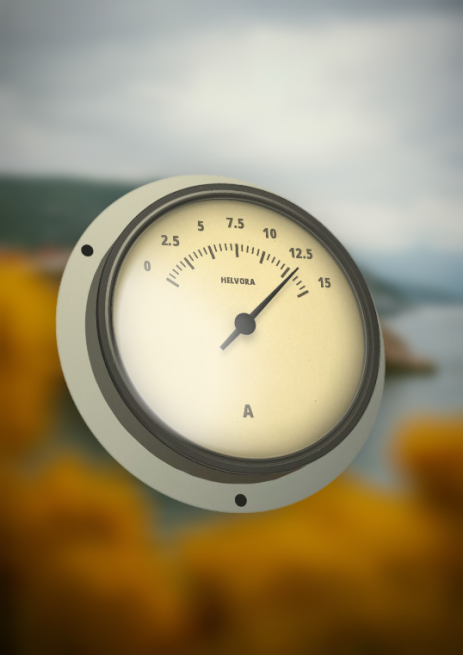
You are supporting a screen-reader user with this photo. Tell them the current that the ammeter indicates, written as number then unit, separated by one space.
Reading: 13 A
